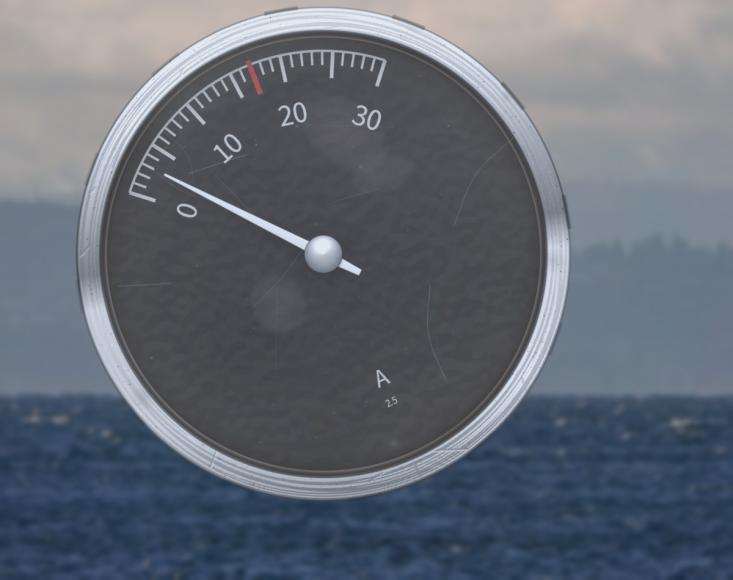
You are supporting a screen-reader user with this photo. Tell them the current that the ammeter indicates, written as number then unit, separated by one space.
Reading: 3 A
